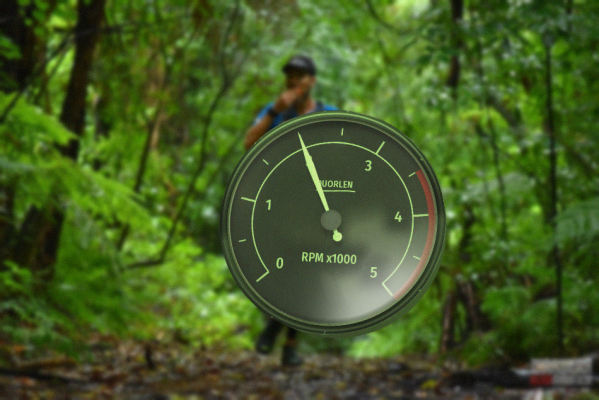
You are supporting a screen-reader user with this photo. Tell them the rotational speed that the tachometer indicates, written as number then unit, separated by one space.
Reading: 2000 rpm
